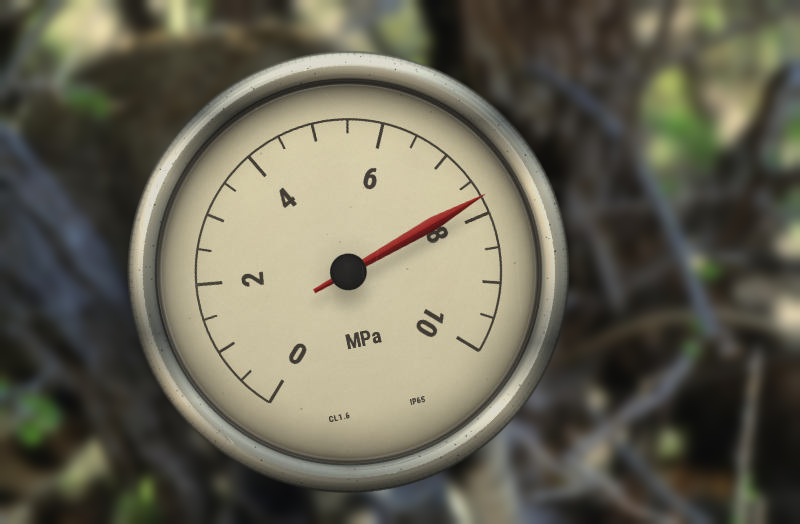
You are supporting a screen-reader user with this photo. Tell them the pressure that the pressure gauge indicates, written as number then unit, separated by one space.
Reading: 7.75 MPa
